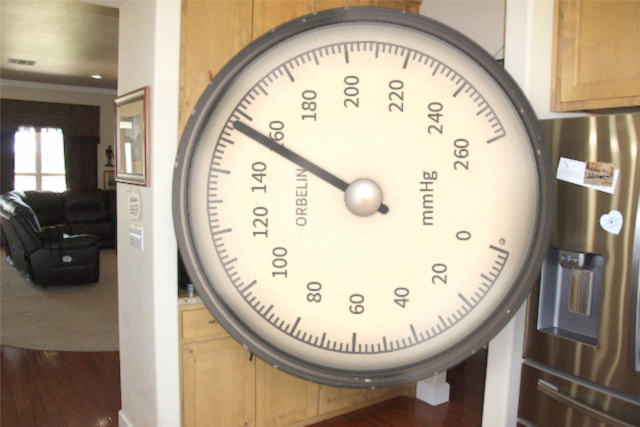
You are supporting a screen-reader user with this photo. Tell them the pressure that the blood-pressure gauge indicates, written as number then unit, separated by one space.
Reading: 156 mmHg
